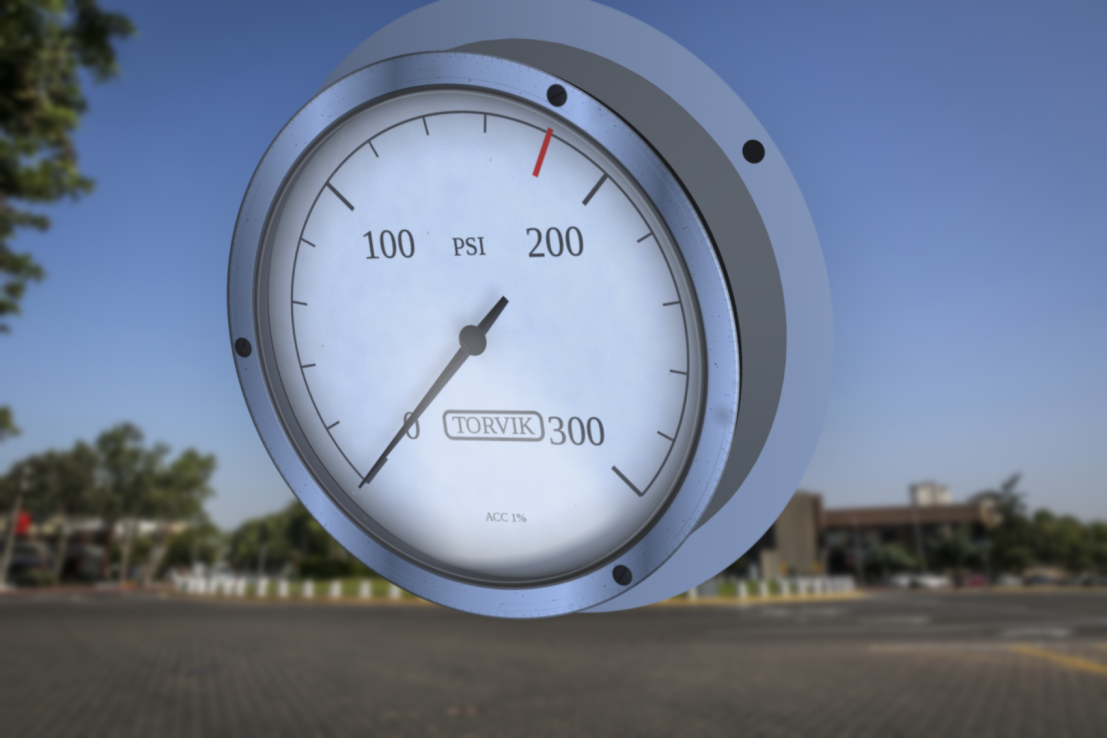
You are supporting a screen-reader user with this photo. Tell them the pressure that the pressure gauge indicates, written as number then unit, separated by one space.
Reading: 0 psi
